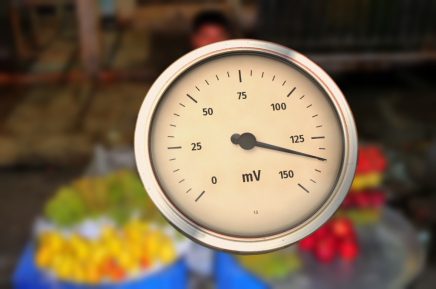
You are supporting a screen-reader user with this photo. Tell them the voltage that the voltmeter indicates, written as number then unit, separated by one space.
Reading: 135 mV
